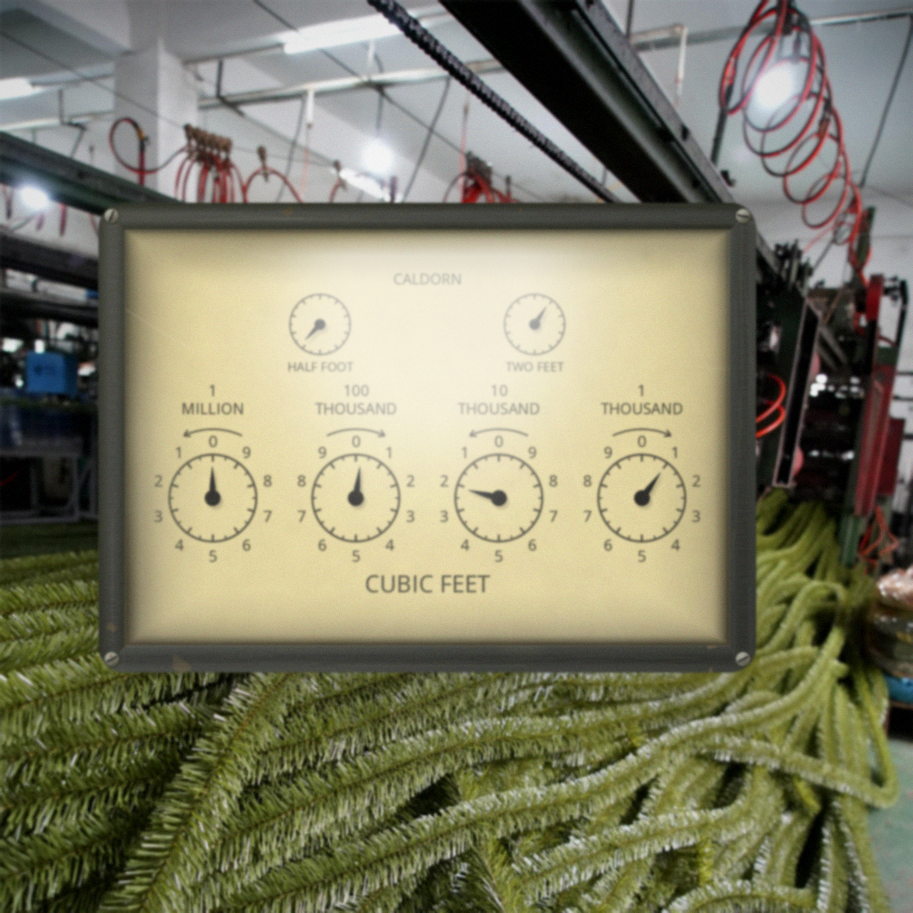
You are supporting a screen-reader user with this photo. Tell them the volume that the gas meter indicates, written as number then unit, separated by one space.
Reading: 2100 ft³
